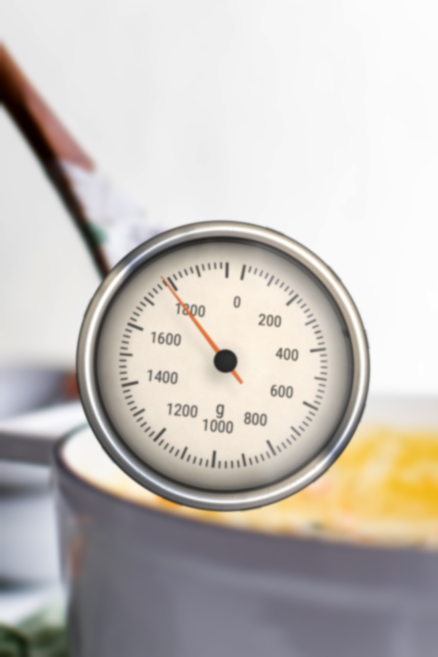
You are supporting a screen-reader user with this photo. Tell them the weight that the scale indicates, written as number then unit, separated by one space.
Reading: 1780 g
